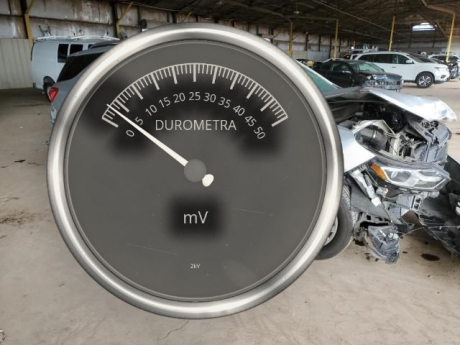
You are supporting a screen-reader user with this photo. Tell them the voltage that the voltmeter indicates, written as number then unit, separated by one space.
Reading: 3 mV
